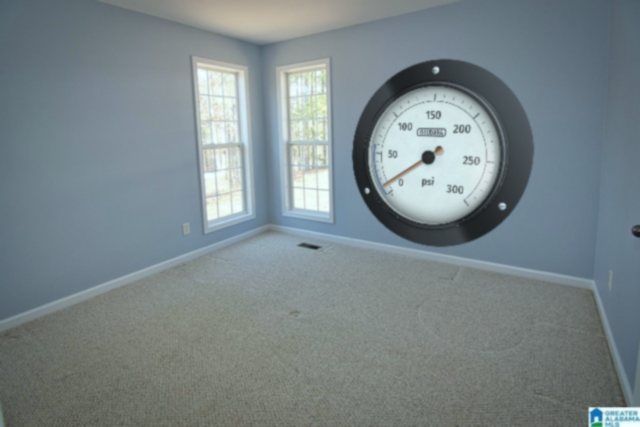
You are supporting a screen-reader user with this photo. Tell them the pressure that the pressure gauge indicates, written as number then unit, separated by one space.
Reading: 10 psi
